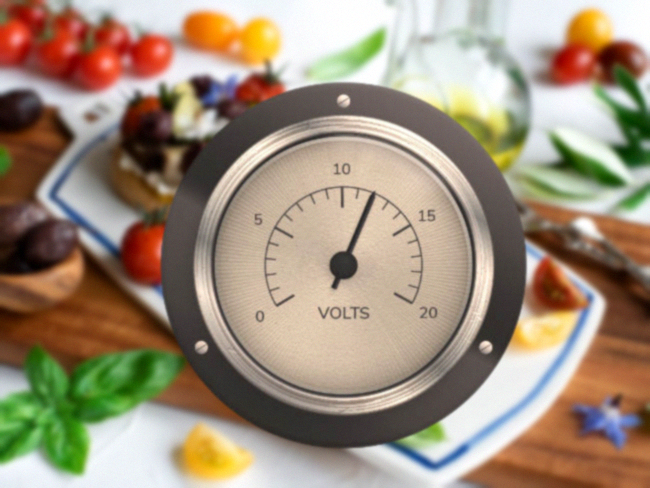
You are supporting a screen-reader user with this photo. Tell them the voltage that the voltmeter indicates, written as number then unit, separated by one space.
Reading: 12 V
